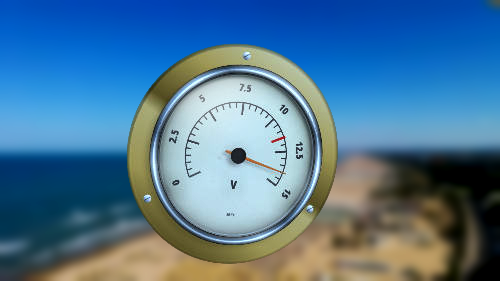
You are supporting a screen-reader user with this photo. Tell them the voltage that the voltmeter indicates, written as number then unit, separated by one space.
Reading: 14 V
